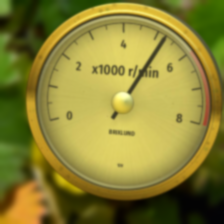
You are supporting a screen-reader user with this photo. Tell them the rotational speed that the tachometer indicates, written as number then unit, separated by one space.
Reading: 5250 rpm
